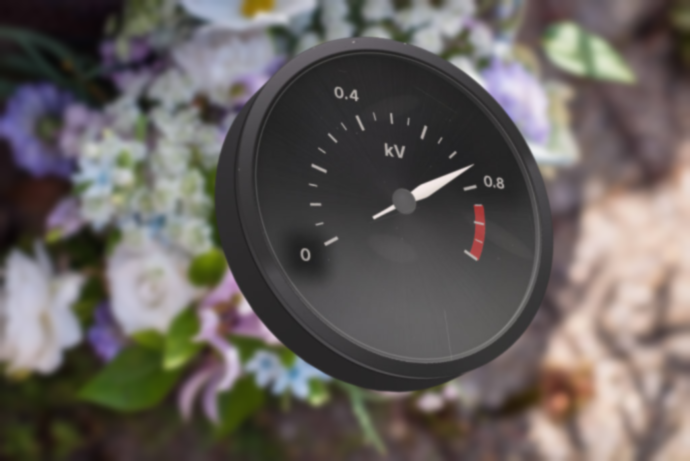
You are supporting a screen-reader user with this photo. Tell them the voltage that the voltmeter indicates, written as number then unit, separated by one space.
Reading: 0.75 kV
